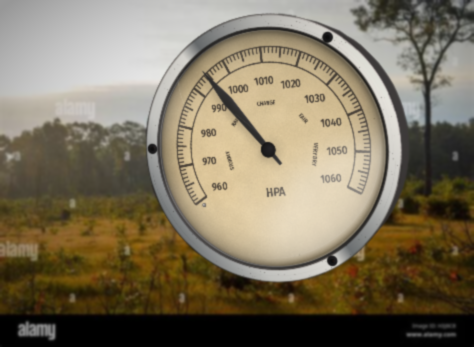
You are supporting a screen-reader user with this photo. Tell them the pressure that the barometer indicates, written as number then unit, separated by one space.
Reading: 995 hPa
